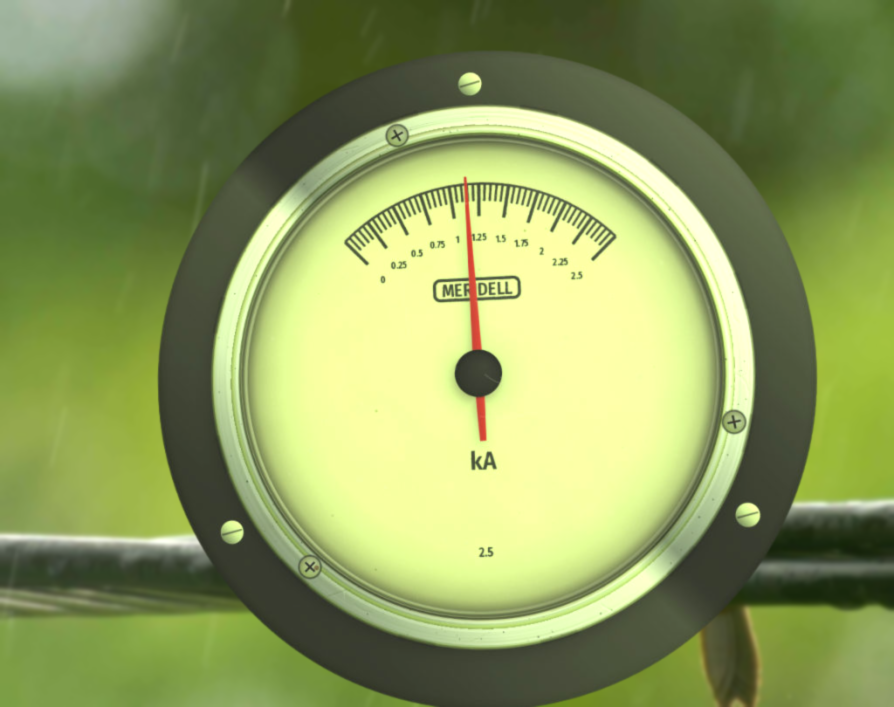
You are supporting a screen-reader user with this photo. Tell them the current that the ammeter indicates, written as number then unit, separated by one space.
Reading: 1.15 kA
